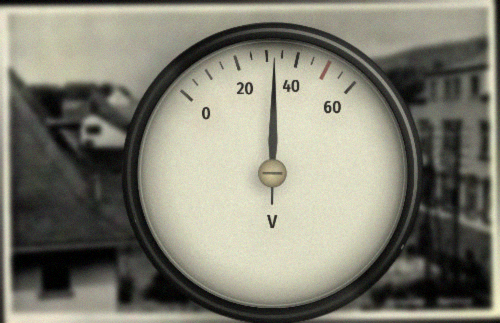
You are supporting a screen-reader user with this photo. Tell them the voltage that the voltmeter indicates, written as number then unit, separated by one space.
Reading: 32.5 V
